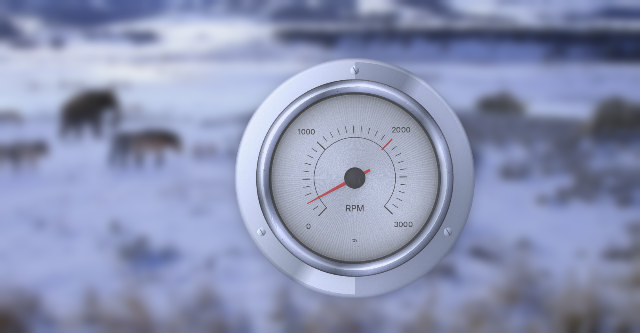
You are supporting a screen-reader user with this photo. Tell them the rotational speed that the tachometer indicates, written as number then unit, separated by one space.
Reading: 200 rpm
